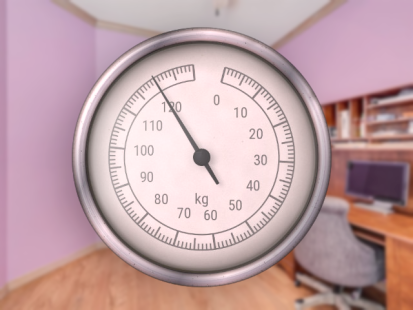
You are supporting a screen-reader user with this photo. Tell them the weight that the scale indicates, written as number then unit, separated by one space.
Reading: 120 kg
